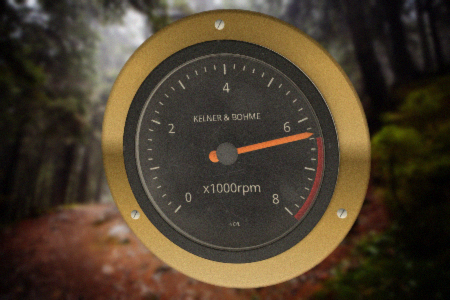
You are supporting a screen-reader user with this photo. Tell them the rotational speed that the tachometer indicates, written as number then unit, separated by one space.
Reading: 6300 rpm
